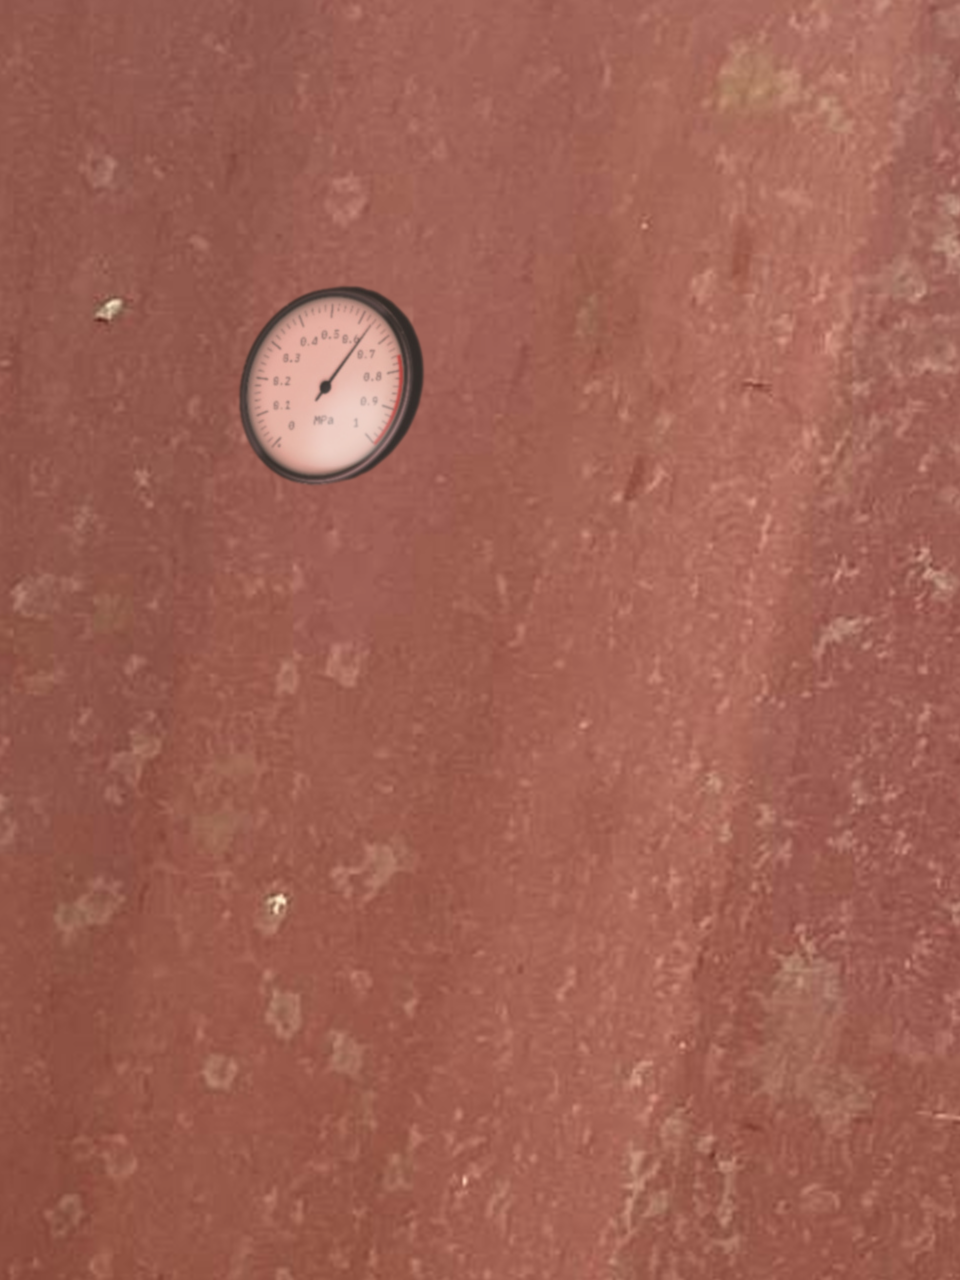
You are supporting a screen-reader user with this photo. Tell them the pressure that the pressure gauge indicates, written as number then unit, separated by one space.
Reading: 0.64 MPa
